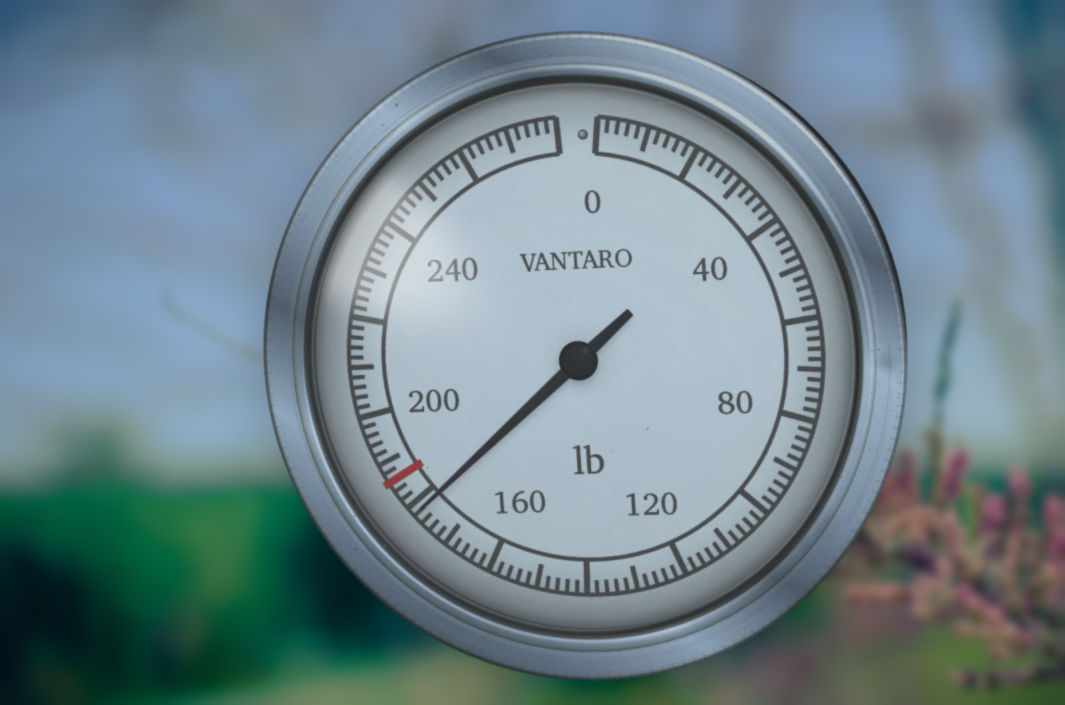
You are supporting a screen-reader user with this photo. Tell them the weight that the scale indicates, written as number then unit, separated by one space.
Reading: 178 lb
